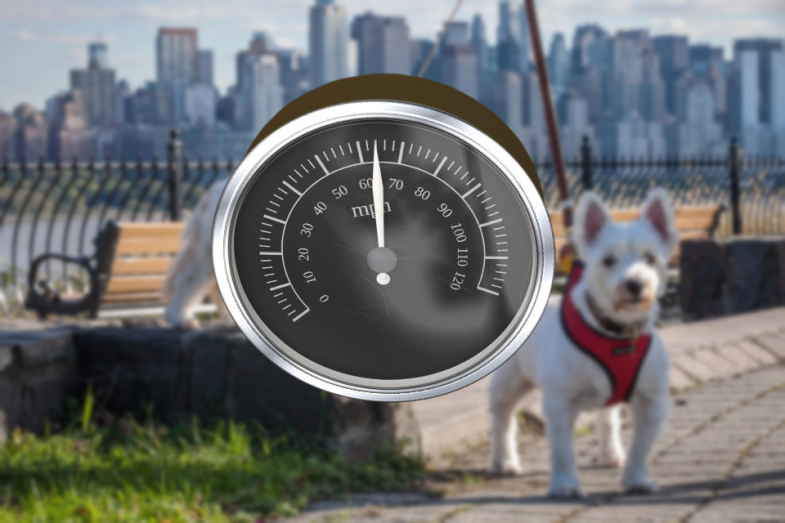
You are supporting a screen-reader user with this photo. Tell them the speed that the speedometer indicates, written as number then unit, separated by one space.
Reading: 64 mph
